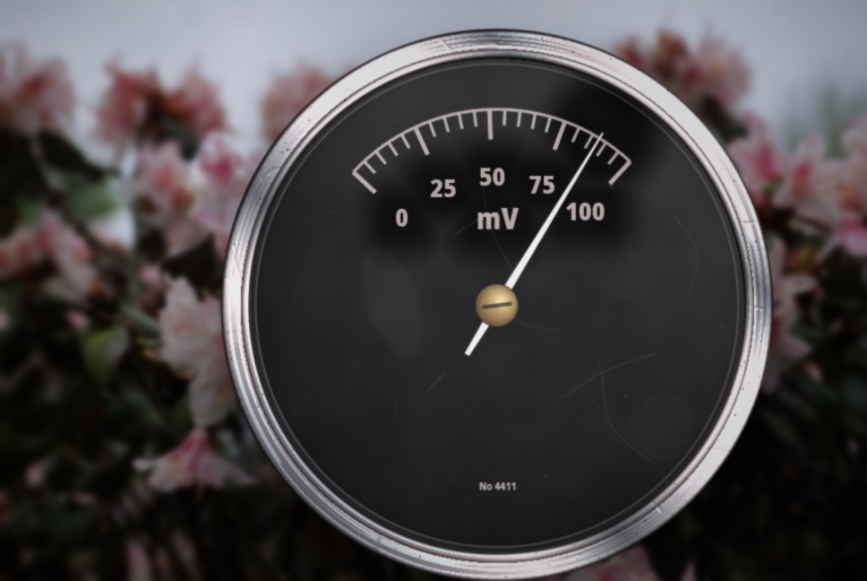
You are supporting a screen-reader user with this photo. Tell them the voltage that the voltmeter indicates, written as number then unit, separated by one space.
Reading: 87.5 mV
